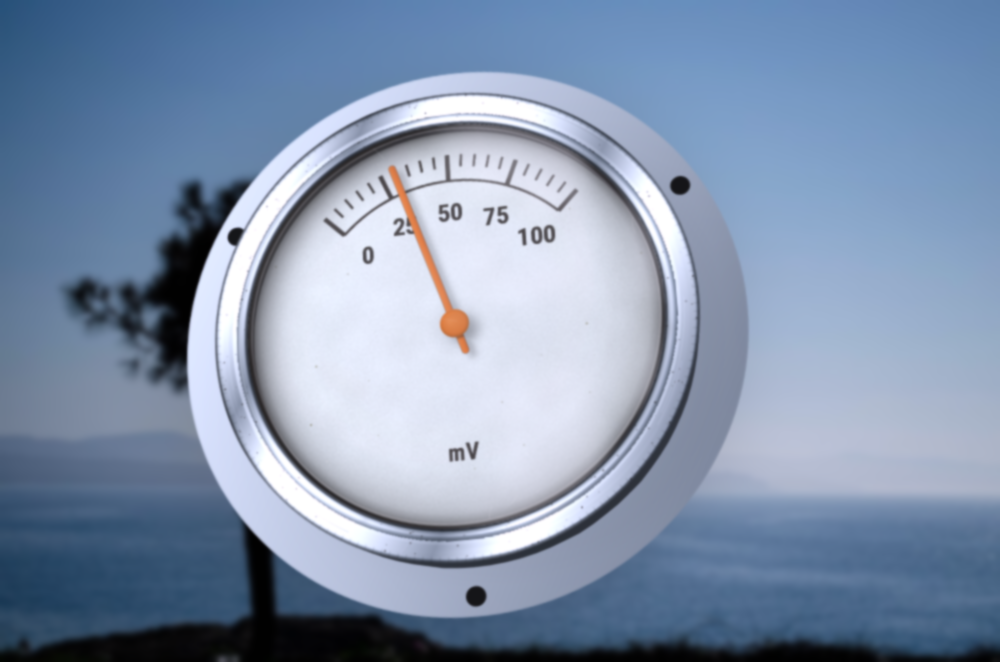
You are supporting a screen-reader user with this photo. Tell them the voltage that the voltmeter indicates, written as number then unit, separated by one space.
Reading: 30 mV
